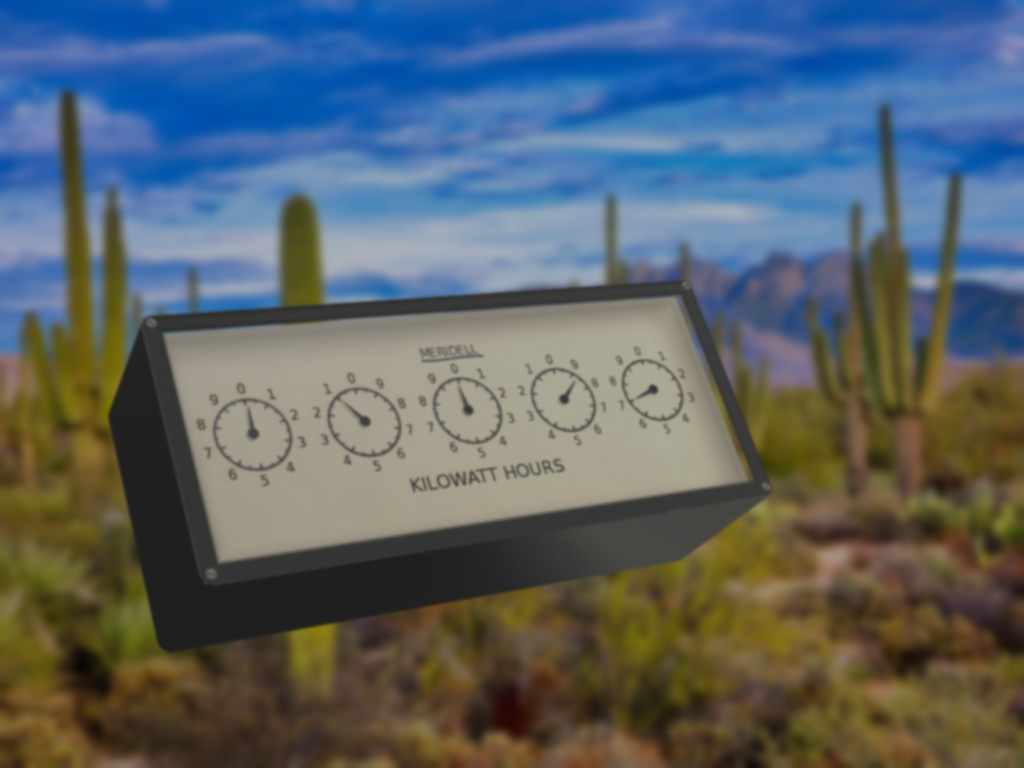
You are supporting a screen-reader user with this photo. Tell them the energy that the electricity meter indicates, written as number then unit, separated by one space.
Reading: 987 kWh
